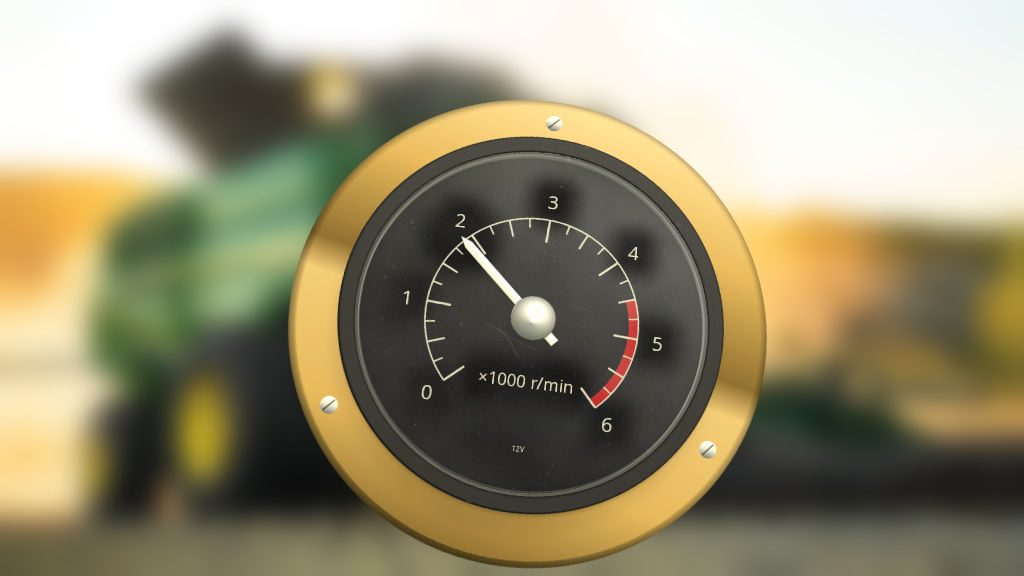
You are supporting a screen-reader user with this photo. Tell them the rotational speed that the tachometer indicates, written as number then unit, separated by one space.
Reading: 1875 rpm
